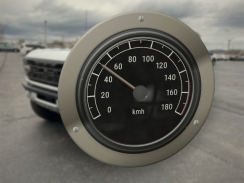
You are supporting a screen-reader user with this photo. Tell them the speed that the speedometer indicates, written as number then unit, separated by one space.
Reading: 50 km/h
